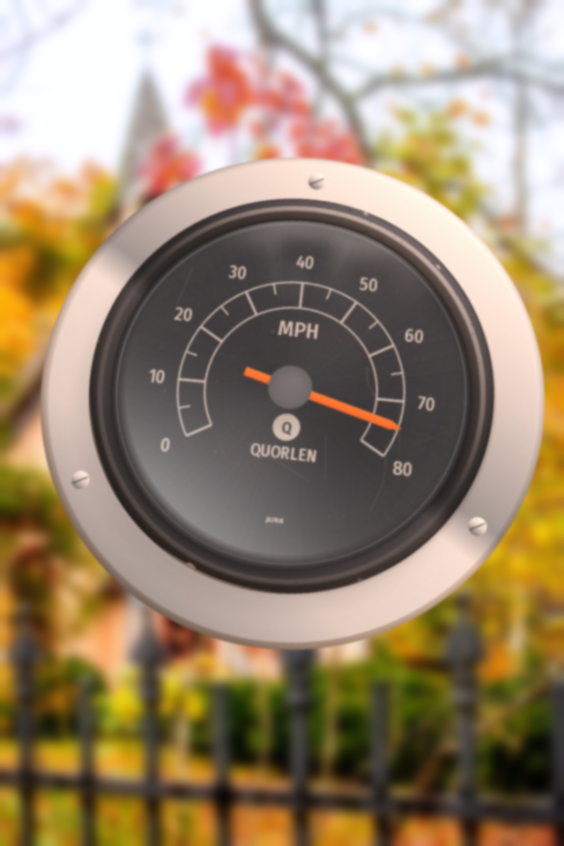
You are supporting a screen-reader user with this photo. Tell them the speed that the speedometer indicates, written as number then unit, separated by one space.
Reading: 75 mph
